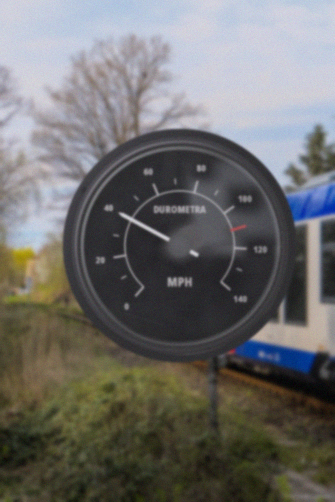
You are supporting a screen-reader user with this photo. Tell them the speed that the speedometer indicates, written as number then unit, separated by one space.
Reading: 40 mph
